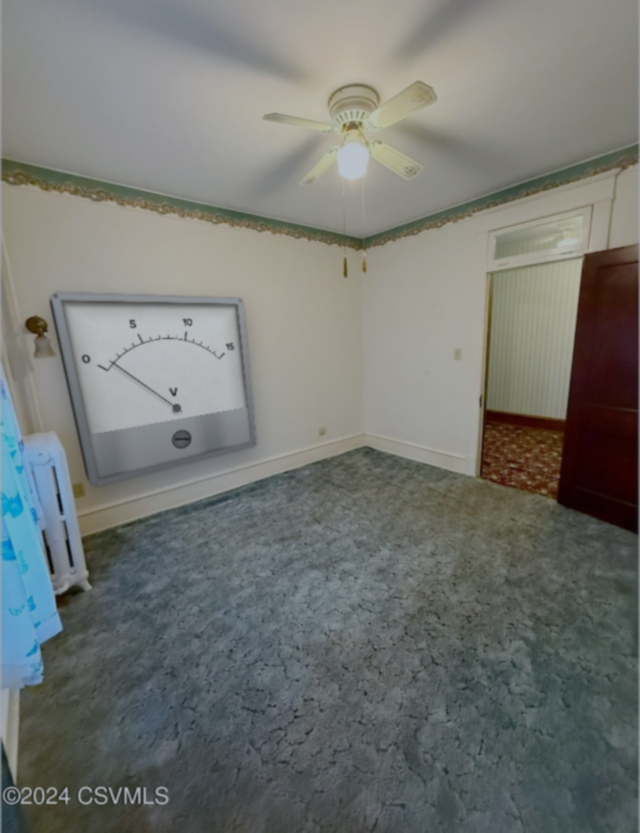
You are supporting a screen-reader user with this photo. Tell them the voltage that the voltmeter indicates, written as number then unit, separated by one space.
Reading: 1 V
